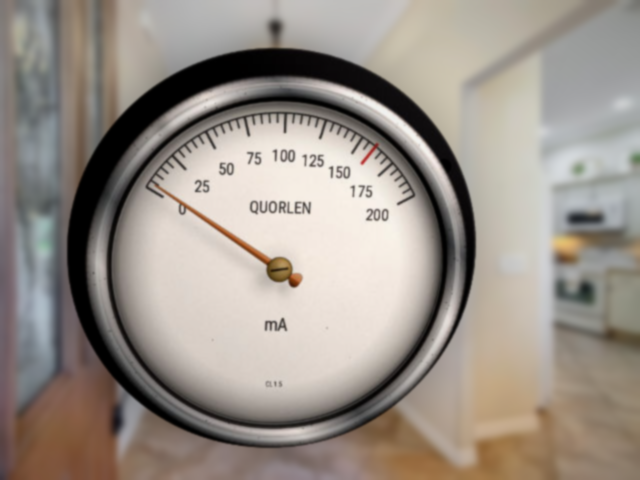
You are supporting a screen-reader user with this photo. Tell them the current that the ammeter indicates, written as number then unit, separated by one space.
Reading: 5 mA
